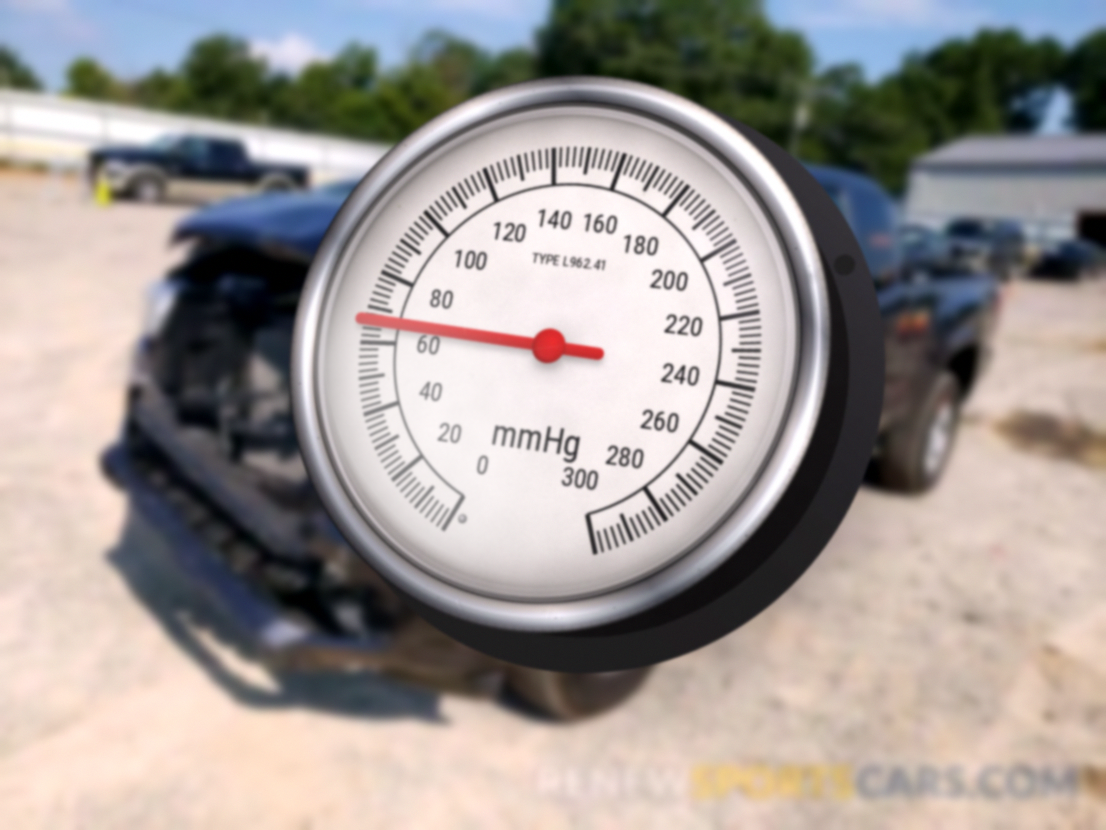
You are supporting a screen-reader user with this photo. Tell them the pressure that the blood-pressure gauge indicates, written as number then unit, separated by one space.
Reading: 66 mmHg
